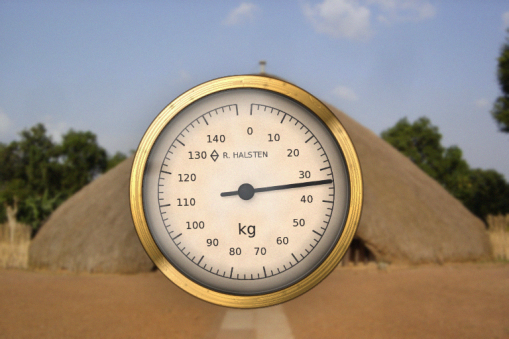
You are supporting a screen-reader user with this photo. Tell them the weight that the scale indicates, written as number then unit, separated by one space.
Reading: 34 kg
